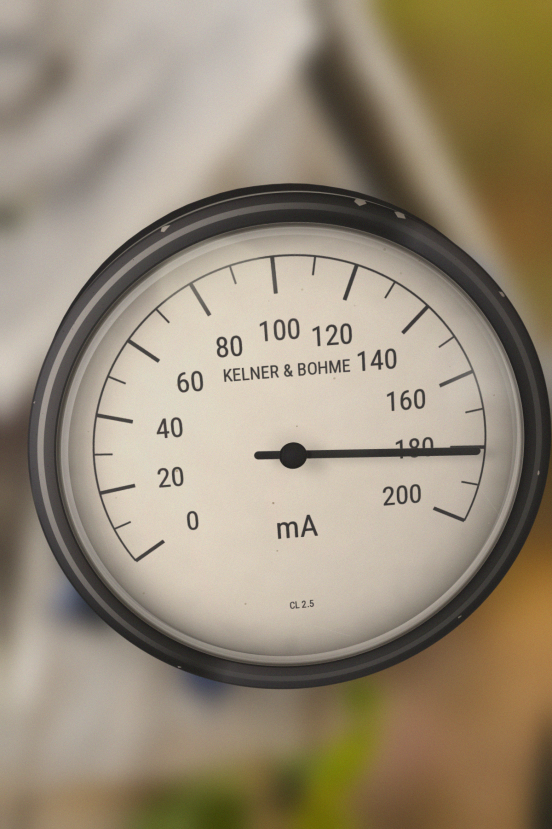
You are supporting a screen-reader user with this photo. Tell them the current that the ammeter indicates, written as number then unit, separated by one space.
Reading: 180 mA
